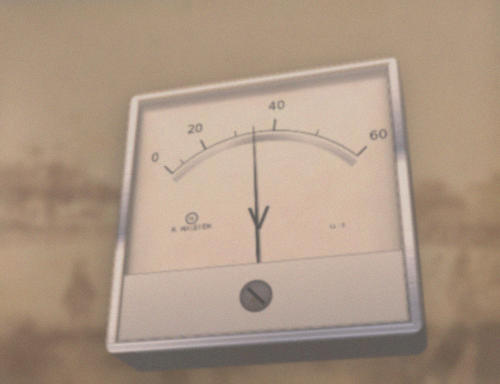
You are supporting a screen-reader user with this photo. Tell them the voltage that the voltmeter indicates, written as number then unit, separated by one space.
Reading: 35 V
